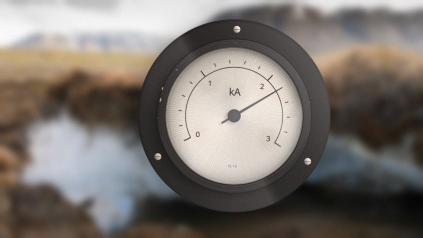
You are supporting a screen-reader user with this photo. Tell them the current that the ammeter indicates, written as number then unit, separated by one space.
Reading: 2.2 kA
